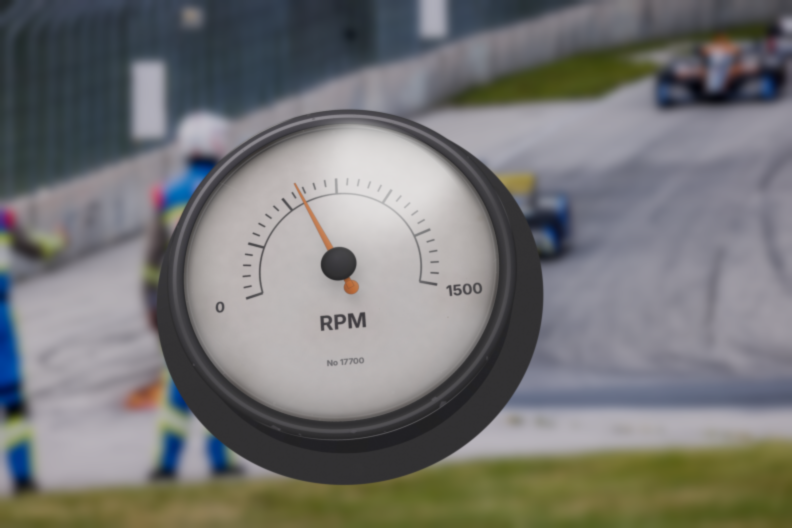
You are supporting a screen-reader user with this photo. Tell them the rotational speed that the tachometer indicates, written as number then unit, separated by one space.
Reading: 575 rpm
